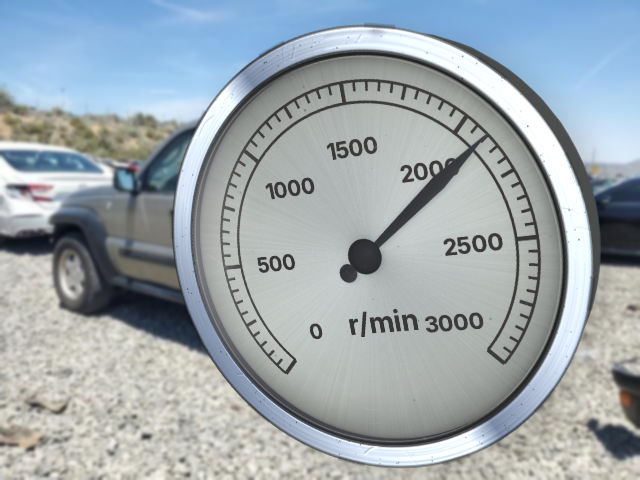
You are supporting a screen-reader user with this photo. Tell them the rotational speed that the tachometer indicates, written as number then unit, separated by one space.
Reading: 2100 rpm
